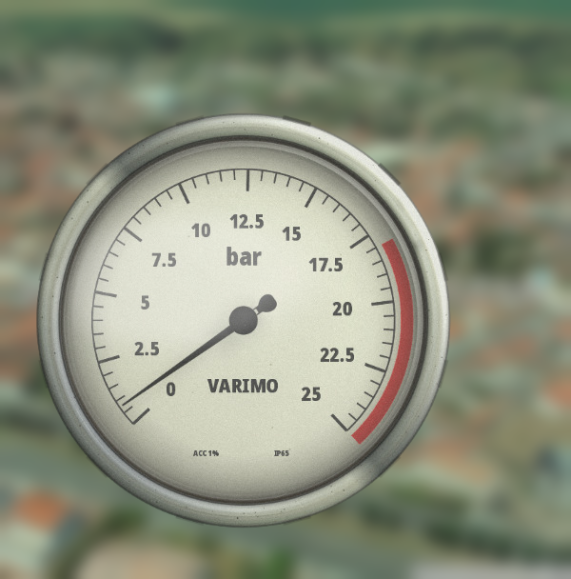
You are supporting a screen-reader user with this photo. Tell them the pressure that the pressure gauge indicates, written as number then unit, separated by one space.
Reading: 0.75 bar
